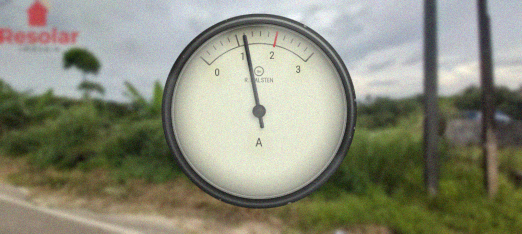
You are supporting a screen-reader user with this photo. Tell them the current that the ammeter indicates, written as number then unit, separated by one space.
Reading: 1.2 A
